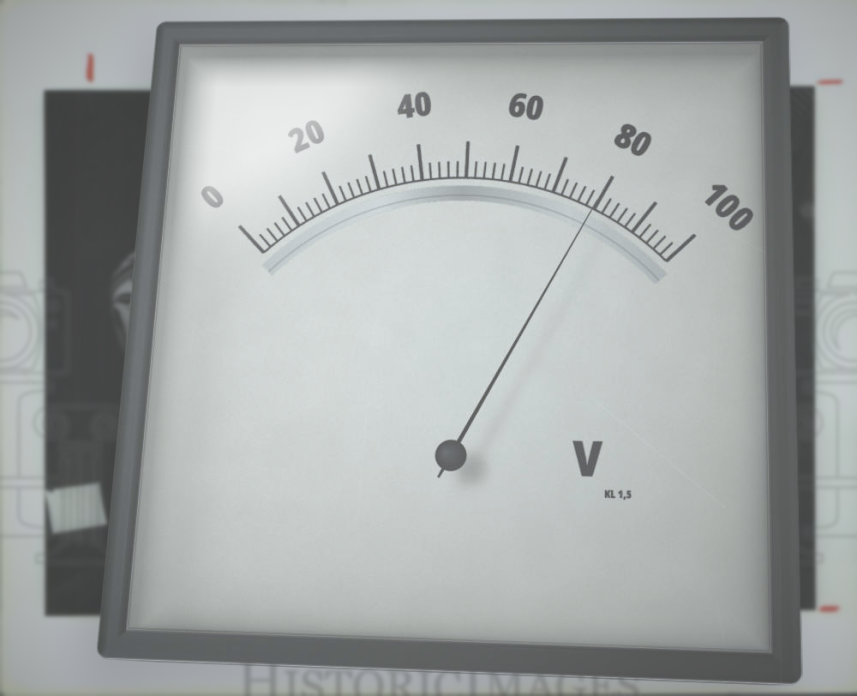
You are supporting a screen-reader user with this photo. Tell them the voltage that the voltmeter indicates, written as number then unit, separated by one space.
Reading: 80 V
